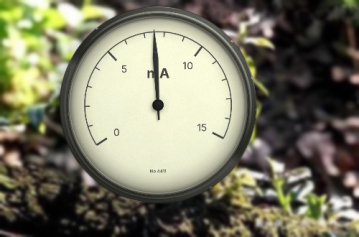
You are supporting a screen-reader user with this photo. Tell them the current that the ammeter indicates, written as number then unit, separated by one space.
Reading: 7.5 mA
